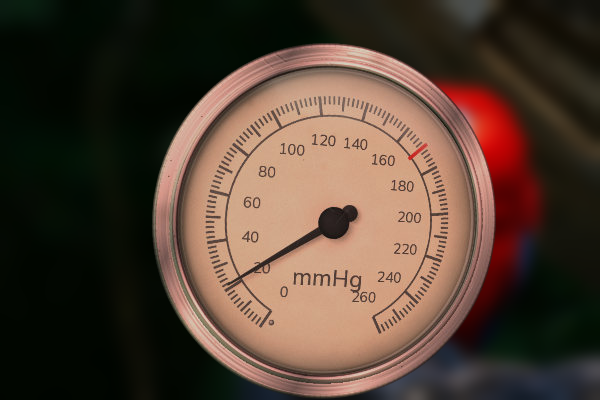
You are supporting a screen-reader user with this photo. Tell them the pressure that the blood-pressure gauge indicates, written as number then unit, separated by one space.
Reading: 22 mmHg
